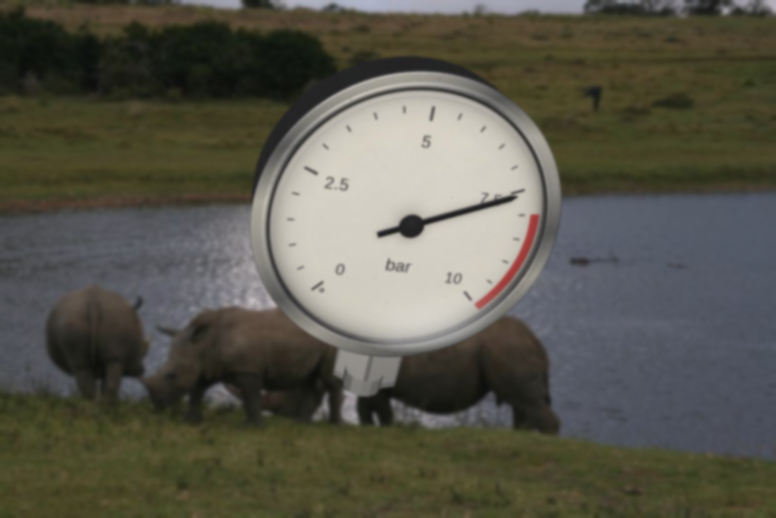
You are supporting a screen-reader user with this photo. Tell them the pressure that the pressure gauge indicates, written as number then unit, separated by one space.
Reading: 7.5 bar
